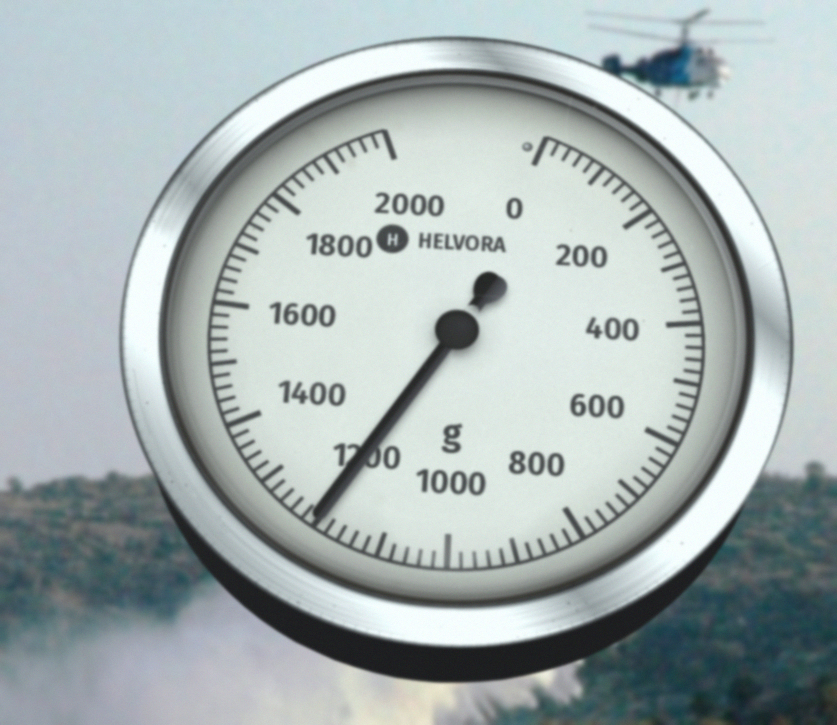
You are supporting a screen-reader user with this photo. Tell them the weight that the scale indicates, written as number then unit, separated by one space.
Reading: 1200 g
